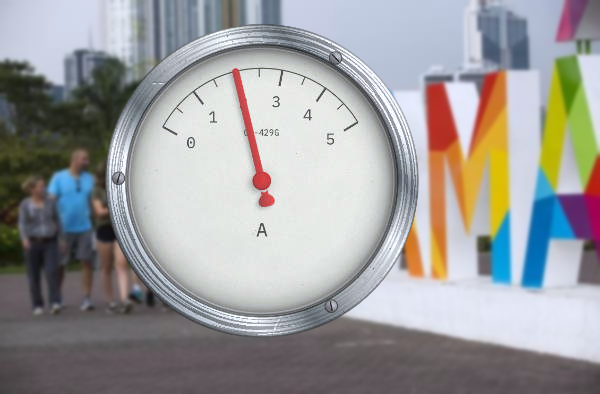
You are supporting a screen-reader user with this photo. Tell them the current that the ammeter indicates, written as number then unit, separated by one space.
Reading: 2 A
